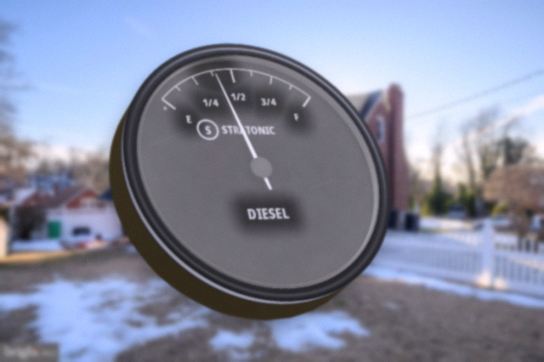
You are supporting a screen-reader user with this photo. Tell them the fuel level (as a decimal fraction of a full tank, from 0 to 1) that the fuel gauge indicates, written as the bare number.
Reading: 0.375
